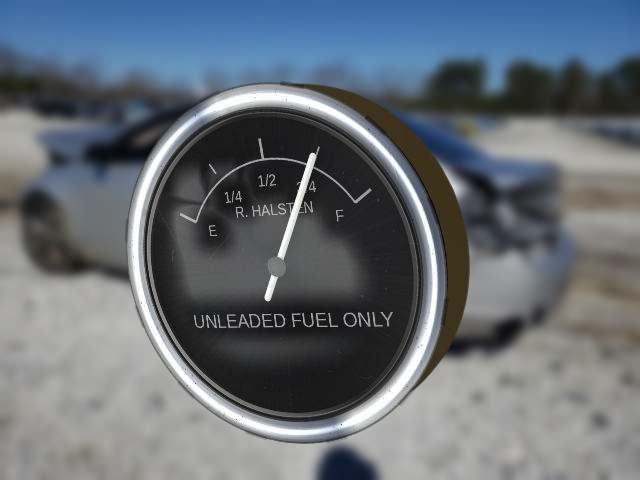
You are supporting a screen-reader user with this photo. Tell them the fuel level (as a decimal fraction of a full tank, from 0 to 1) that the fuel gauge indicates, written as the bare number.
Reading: 0.75
